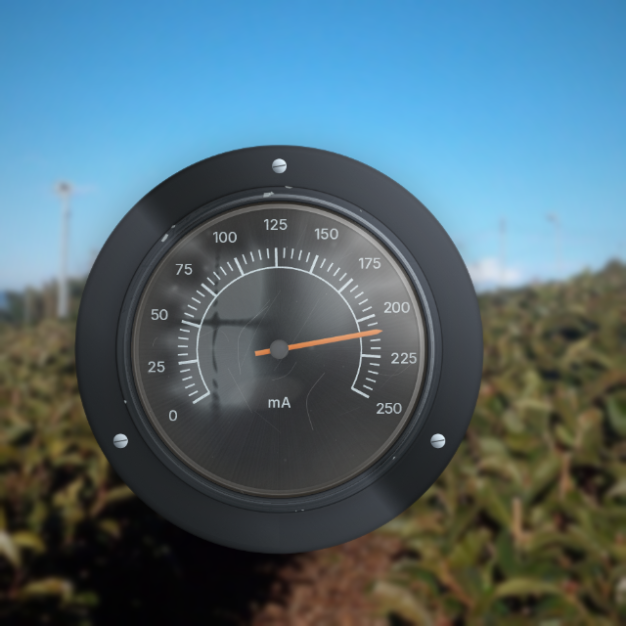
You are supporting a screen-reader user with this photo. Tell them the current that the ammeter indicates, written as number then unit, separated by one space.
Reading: 210 mA
